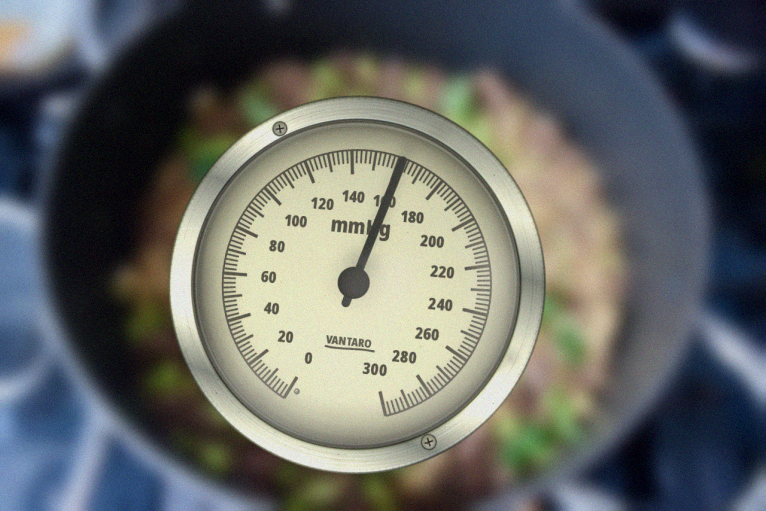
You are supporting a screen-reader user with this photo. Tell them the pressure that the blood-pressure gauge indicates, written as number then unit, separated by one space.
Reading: 162 mmHg
